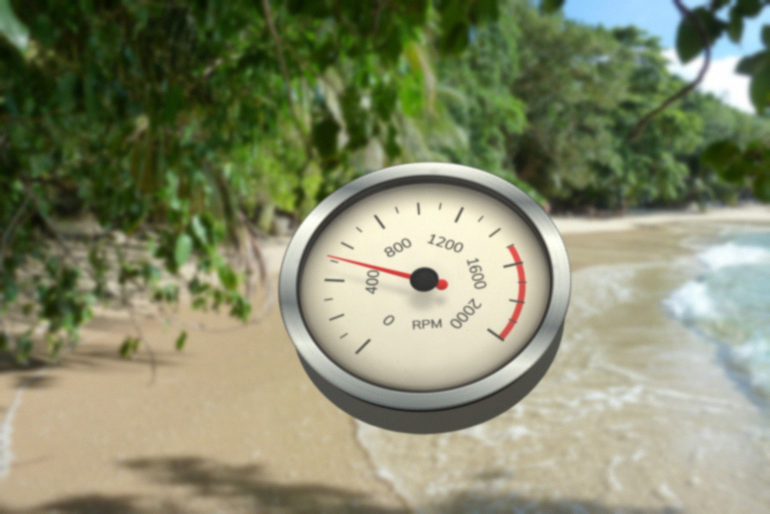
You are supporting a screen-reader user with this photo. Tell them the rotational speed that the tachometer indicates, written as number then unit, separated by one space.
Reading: 500 rpm
